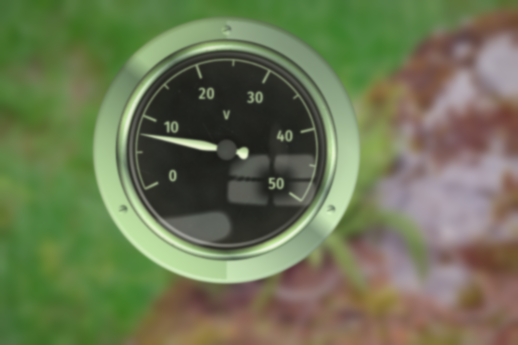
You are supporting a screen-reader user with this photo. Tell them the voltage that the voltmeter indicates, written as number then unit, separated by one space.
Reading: 7.5 V
